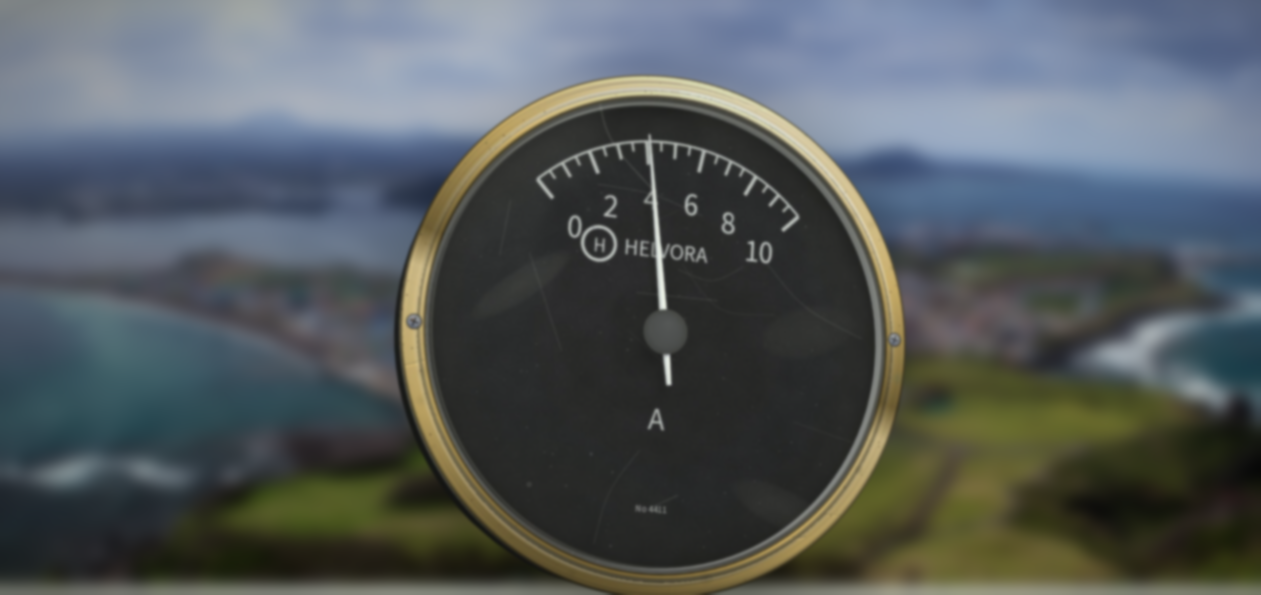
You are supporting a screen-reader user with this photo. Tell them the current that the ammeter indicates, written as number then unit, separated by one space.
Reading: 4 A
